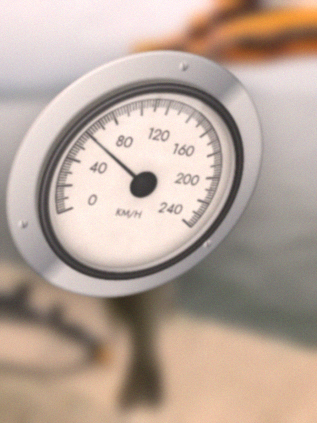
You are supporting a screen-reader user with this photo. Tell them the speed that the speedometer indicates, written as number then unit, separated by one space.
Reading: 60 km/h
